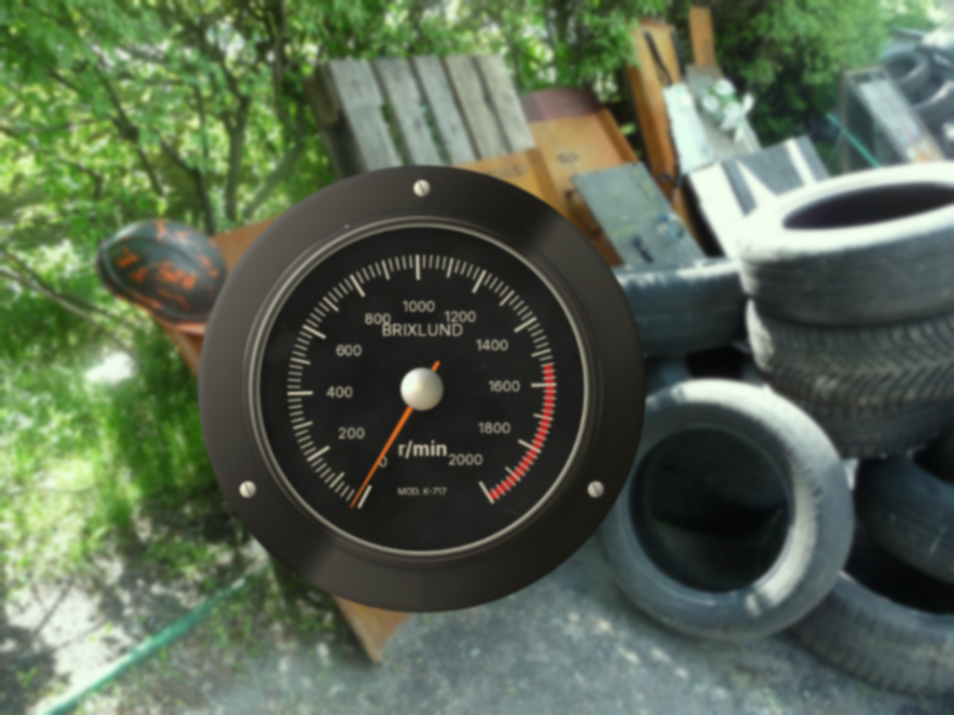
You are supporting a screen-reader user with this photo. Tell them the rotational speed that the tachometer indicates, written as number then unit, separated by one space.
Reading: 20 rpm
